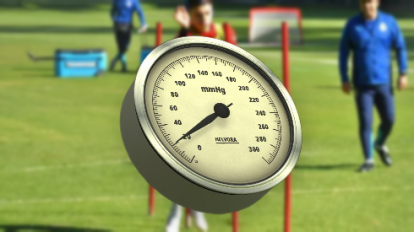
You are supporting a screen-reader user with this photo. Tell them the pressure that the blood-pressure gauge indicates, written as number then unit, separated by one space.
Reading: 20 mmHg
